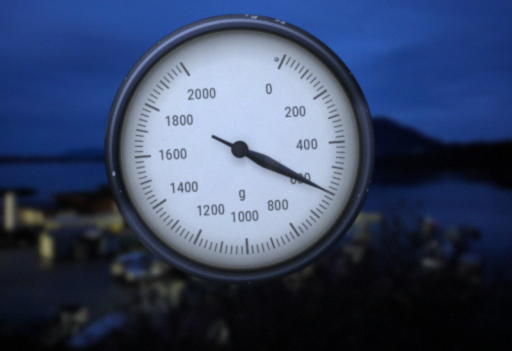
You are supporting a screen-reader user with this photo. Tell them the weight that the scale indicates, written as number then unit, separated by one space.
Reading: 600 g
